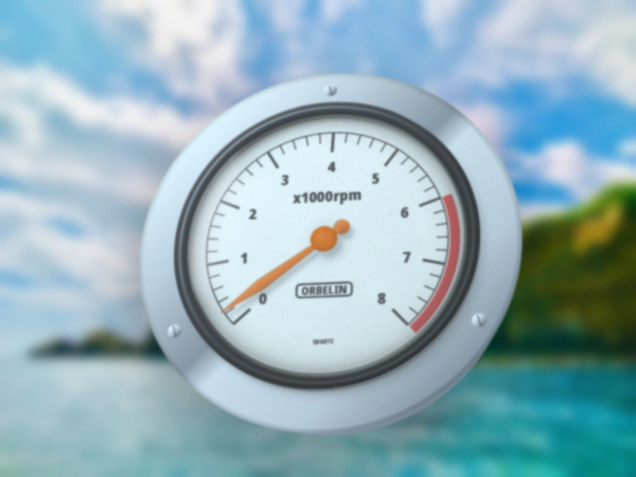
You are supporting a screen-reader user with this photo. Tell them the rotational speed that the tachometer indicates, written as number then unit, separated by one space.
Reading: 200 rpm
